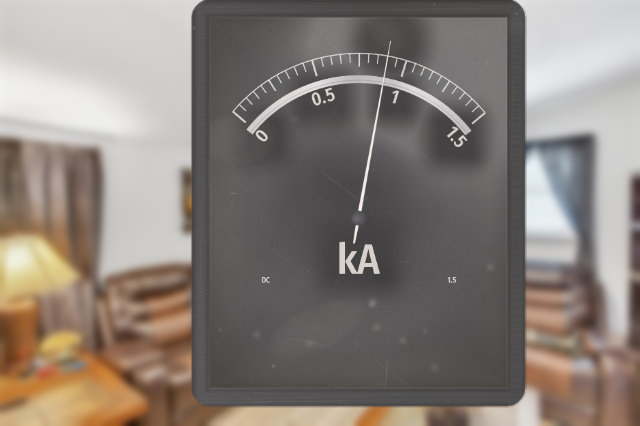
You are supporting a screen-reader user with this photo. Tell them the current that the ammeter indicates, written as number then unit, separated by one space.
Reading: 0.9 kA
